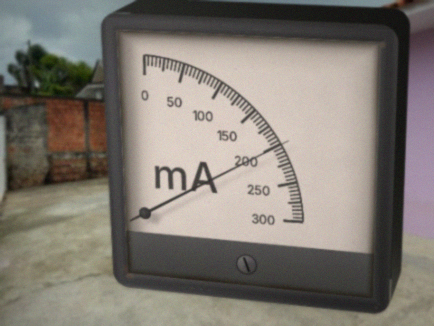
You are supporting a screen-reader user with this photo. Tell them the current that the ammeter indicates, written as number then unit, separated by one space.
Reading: 200 mA
